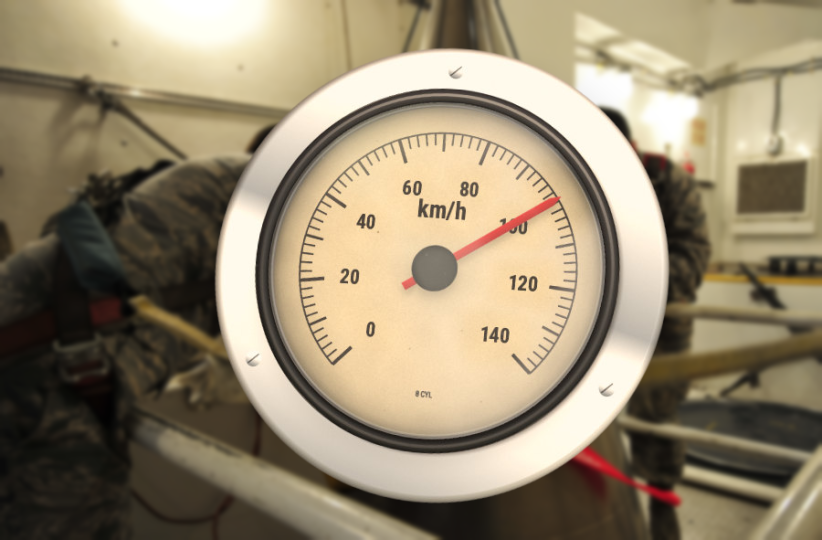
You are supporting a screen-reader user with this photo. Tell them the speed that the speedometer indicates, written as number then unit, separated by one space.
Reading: 100 km/h
